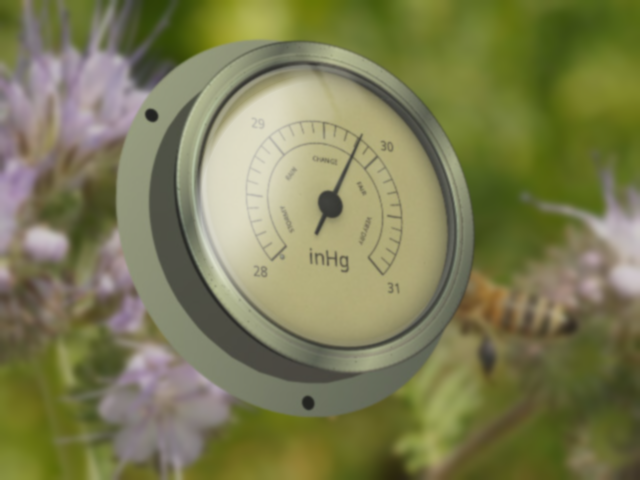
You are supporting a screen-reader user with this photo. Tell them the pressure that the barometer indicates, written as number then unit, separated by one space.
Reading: 29.8 inHg
